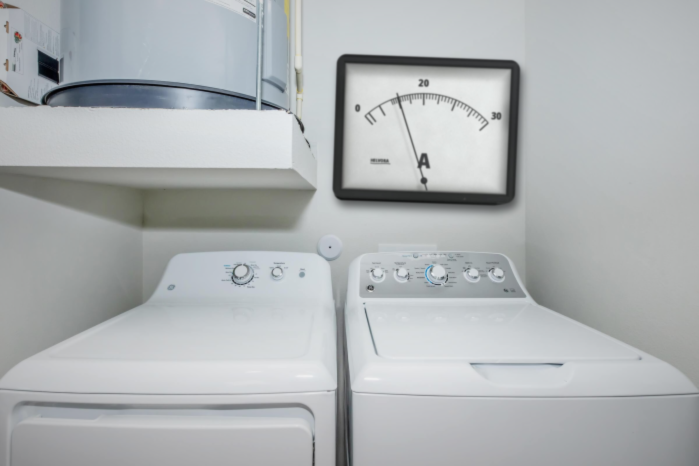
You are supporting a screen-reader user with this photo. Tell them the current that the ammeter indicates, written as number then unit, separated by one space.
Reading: 15 A
